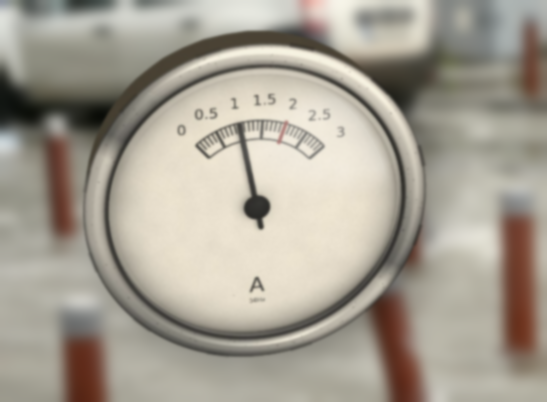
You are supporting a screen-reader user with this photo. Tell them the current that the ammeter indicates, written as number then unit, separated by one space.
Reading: 1 A
